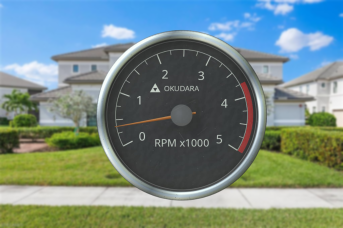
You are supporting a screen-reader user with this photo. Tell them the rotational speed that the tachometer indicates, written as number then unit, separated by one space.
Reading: 375 rpm
